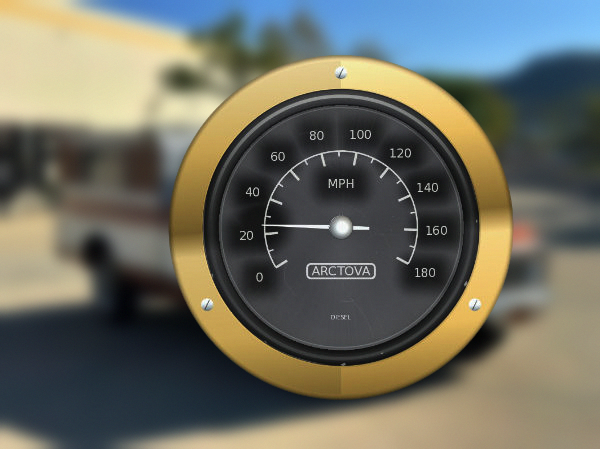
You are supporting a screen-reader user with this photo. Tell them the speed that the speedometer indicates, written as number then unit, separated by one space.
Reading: 25 mph
